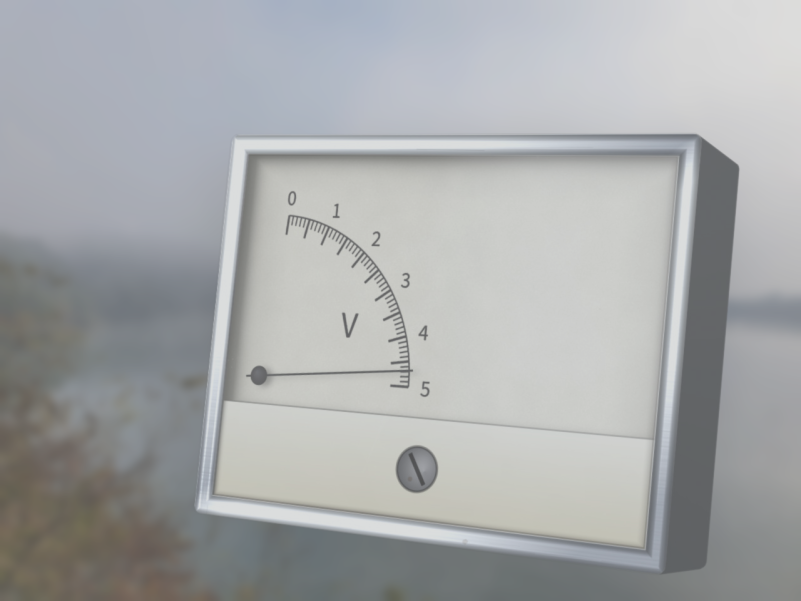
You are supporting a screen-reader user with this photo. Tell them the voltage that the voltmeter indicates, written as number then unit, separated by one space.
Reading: 4.7 V
